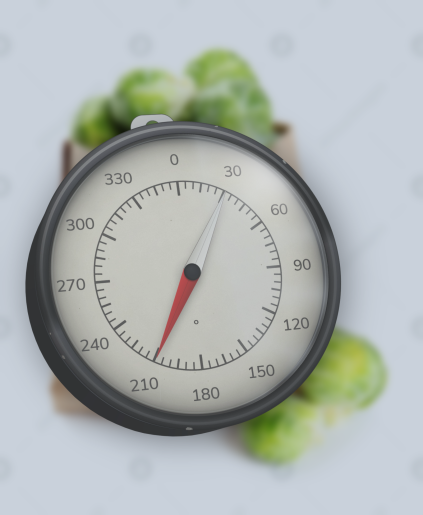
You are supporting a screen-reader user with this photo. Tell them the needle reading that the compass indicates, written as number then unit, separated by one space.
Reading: 210 °
